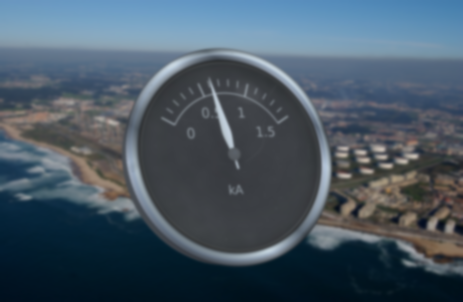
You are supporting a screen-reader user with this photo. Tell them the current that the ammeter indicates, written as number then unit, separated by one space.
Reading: 0.6 kA
